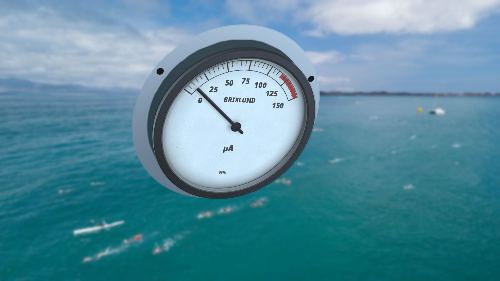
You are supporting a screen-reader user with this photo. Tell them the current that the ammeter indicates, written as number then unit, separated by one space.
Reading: 10 µA
